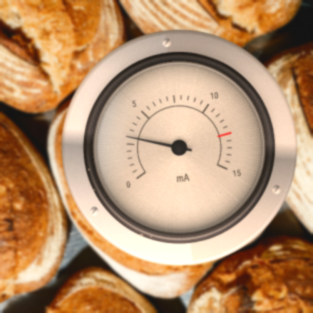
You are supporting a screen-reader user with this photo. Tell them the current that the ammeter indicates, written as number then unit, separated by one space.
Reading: 3 mA
